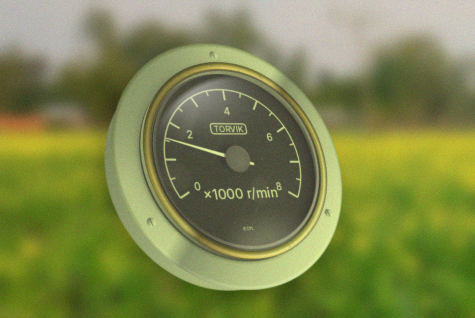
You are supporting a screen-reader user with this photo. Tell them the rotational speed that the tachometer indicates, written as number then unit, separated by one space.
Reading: 1500 rpm
